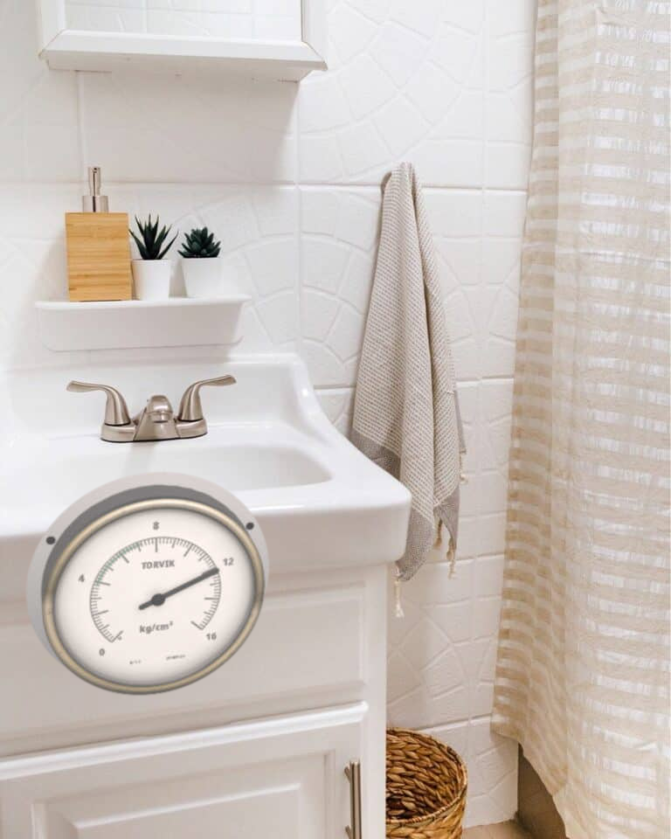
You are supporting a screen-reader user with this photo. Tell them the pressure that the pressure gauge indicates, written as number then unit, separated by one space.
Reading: 12 kg/cm²
